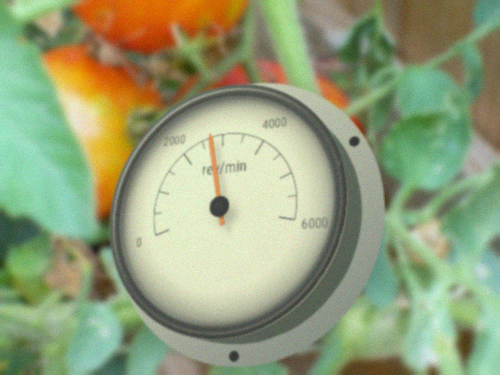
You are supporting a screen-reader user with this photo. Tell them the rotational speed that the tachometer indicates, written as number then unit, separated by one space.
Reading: 2750 rpm
